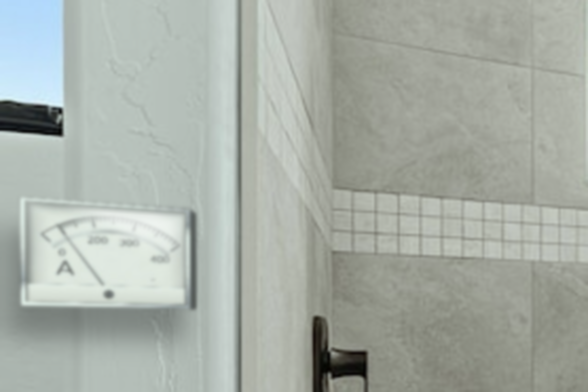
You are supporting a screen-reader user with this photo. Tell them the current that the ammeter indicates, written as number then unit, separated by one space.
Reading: 100 A
